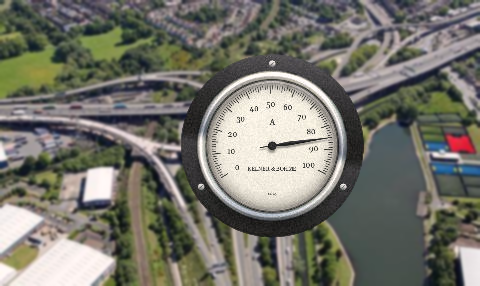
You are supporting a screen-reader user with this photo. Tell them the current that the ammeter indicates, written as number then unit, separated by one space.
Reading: 85 A
